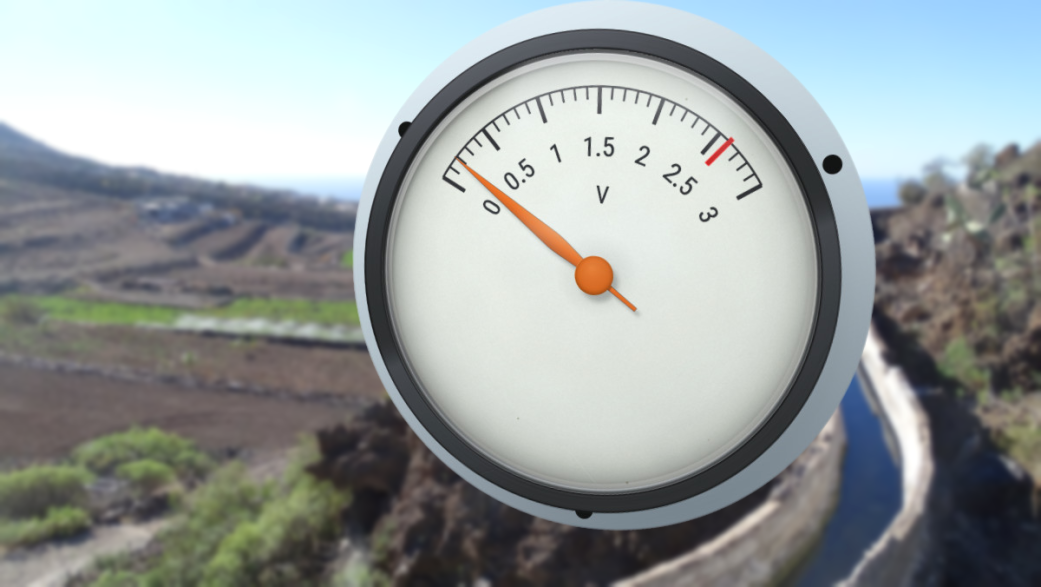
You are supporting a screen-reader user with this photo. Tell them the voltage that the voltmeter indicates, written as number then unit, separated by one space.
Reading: 0.2 V
